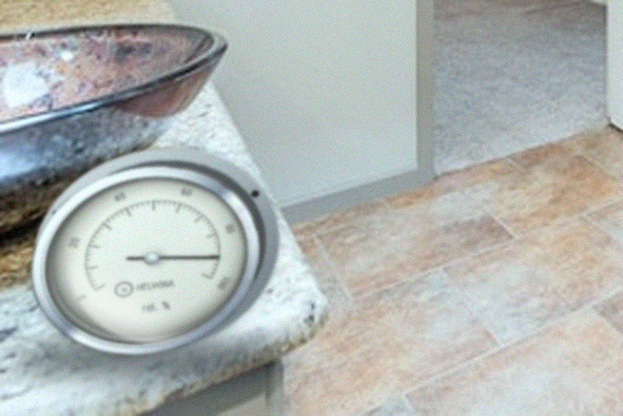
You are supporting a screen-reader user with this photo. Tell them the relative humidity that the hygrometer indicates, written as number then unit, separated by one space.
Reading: 90 %
